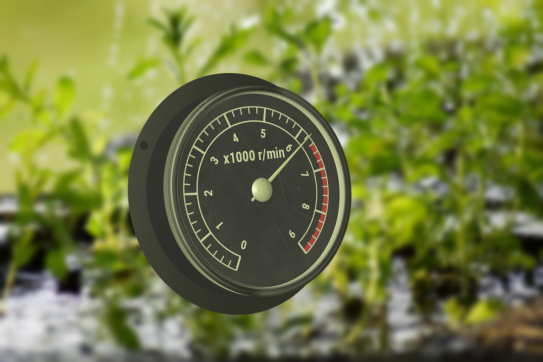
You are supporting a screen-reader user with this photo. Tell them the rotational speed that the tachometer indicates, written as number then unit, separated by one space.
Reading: 6200 rpm
